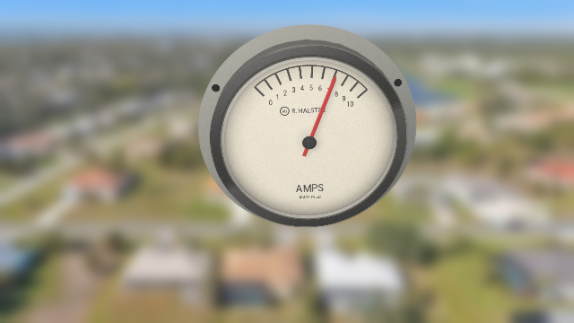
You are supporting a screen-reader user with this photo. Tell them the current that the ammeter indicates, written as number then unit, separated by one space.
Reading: 7 A
